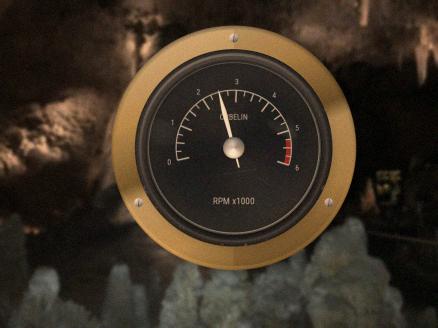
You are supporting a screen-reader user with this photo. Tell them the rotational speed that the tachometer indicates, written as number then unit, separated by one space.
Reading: 2500 rpm
